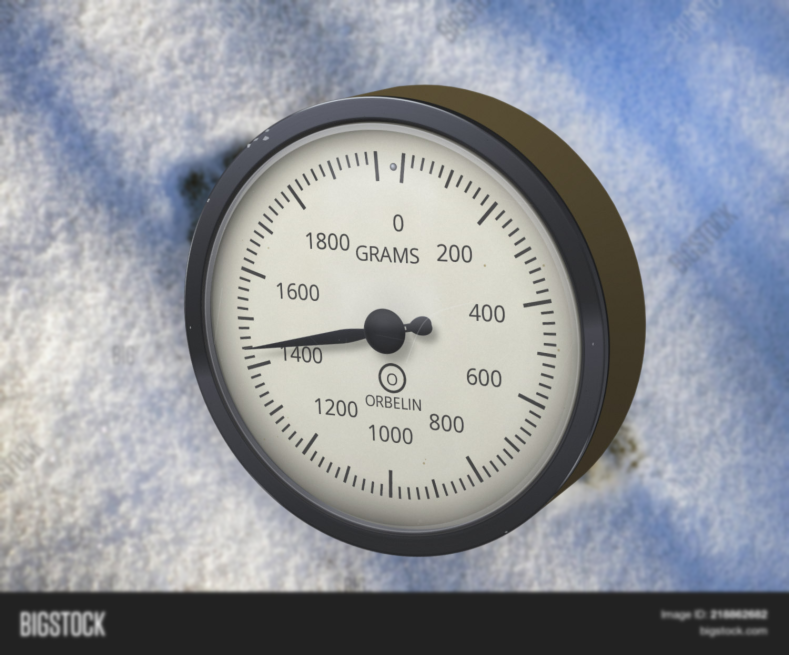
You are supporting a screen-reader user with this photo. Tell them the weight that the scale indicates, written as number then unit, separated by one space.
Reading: 1440 g
